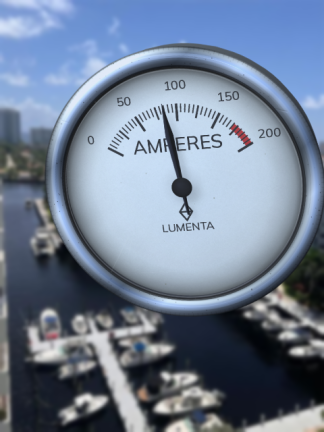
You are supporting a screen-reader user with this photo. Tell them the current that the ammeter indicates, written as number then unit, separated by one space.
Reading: 85 A
